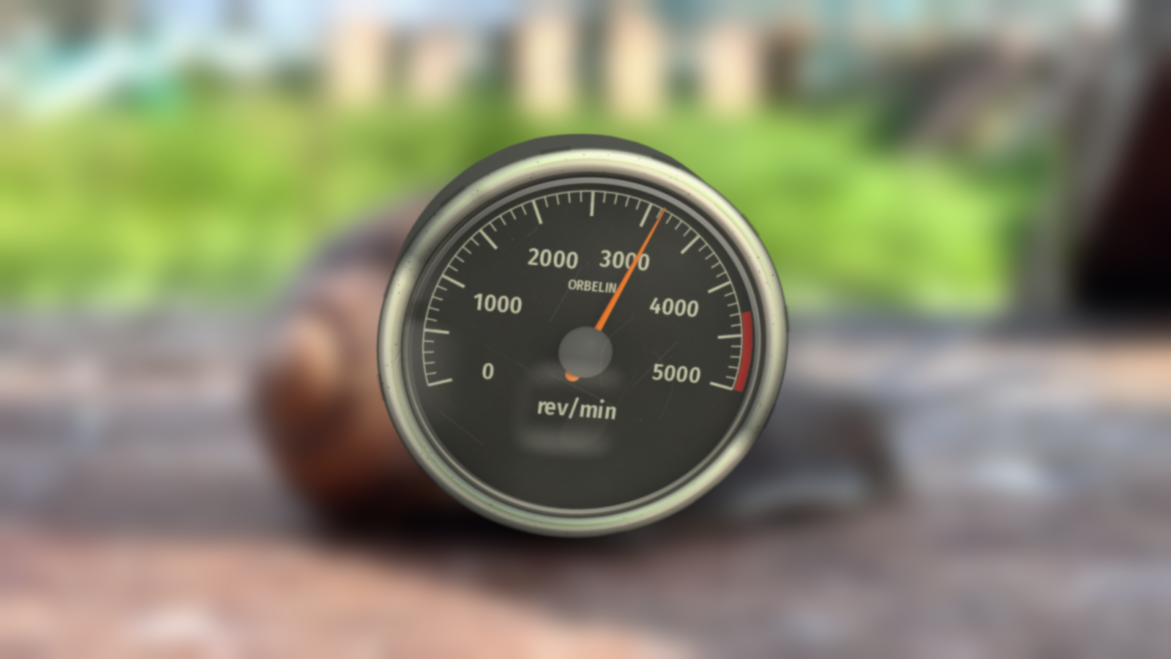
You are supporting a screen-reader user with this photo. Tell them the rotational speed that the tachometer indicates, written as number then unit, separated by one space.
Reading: 3100 rpm
